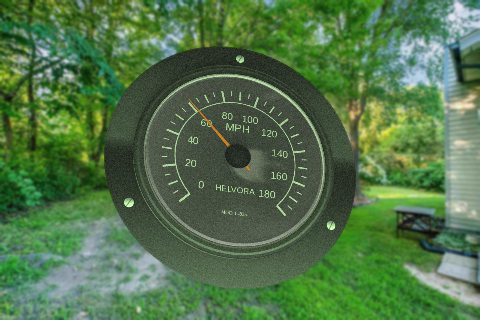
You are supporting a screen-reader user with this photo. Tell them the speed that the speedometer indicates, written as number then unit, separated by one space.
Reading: 60 mph
